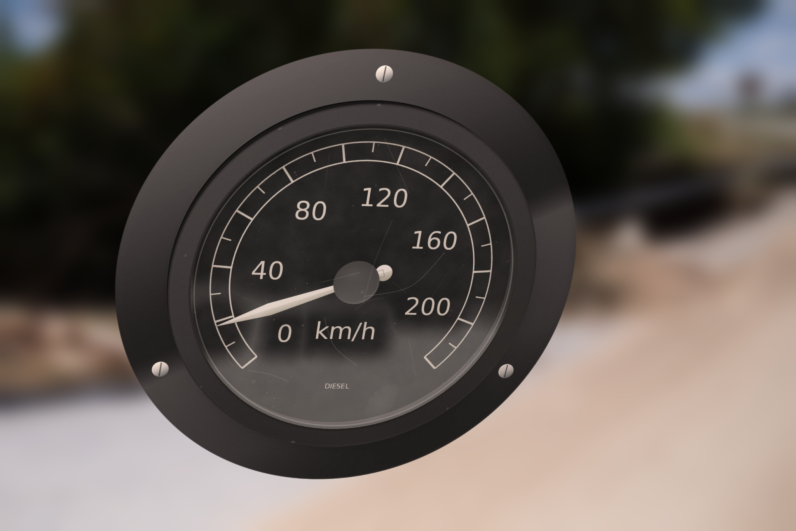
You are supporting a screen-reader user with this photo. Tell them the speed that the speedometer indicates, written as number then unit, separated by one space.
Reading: 20 km/h
